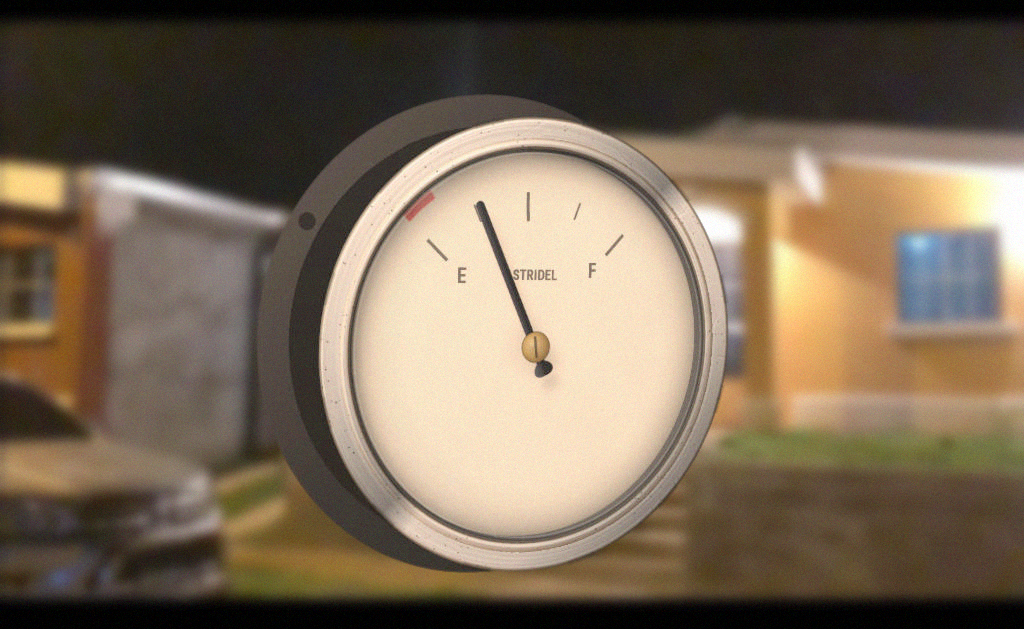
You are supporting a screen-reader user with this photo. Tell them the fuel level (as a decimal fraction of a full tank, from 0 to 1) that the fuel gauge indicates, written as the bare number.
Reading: 0.25
